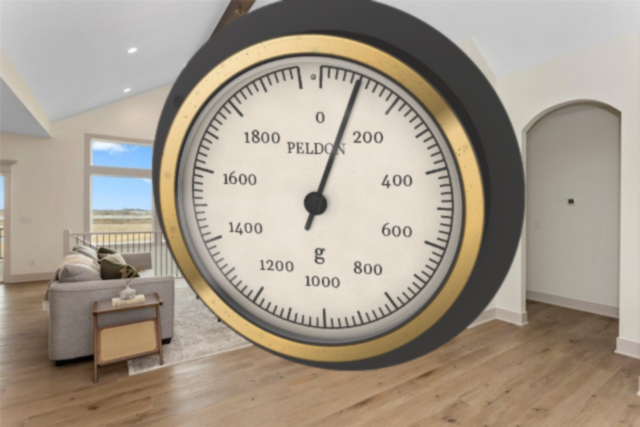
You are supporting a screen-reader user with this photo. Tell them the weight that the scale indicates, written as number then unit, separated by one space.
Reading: 100 g
